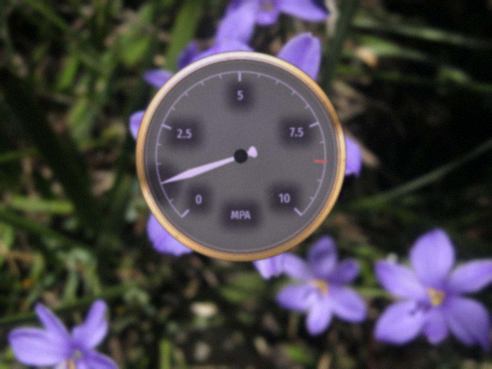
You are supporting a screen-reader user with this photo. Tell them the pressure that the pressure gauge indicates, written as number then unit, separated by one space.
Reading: 1 MPa
